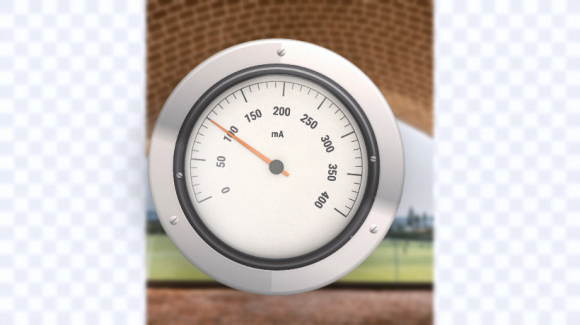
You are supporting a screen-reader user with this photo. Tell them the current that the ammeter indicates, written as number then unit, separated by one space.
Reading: 100 mA
